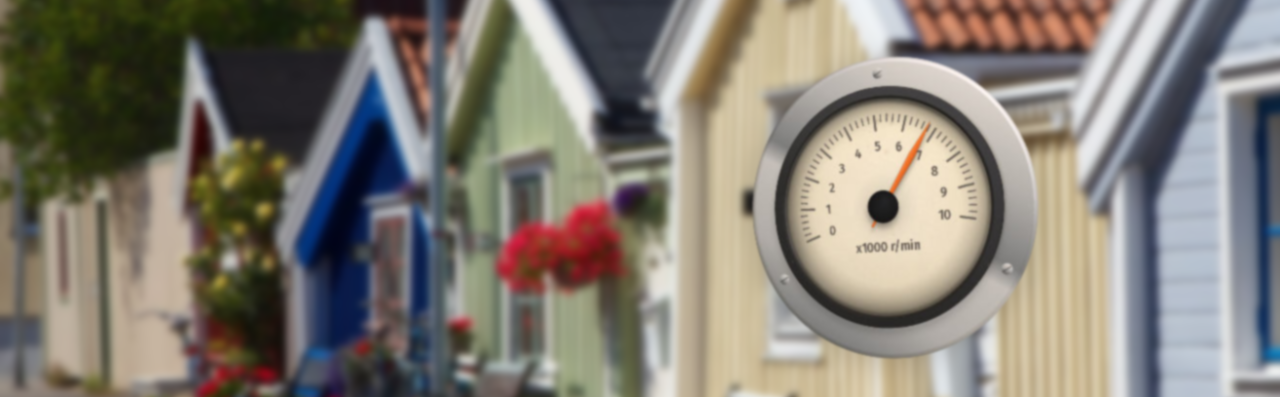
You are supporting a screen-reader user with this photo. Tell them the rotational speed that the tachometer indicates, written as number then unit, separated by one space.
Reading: 6800 rpm
